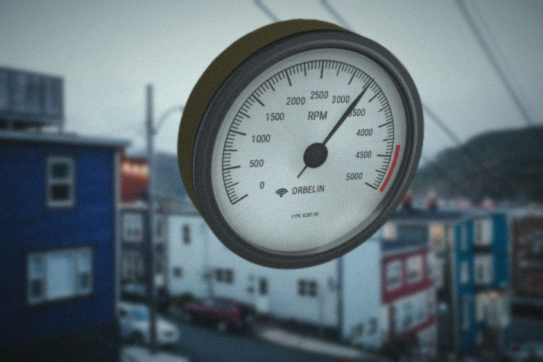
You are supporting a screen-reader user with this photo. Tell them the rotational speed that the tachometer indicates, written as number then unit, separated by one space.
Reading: 3250 rpm
